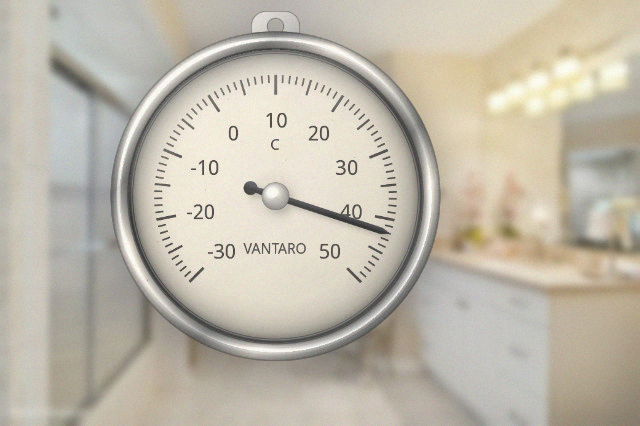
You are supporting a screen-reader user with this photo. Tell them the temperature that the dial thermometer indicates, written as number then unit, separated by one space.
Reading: 42 °C
